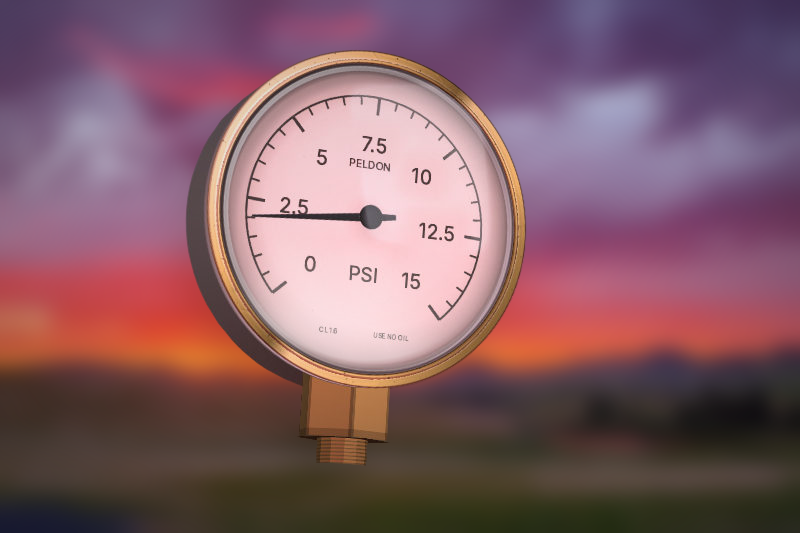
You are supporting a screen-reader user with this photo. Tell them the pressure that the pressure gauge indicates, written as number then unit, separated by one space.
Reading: 2 psi
